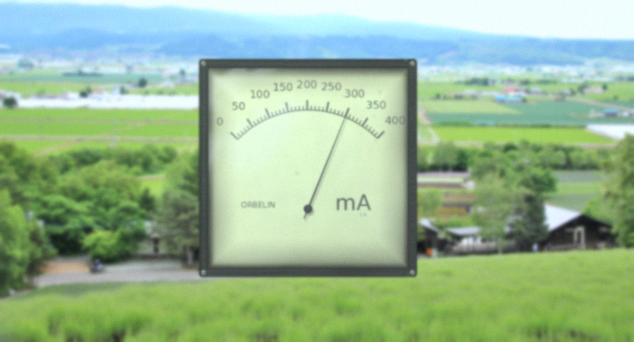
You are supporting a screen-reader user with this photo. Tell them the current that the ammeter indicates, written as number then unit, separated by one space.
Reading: 300 mA
